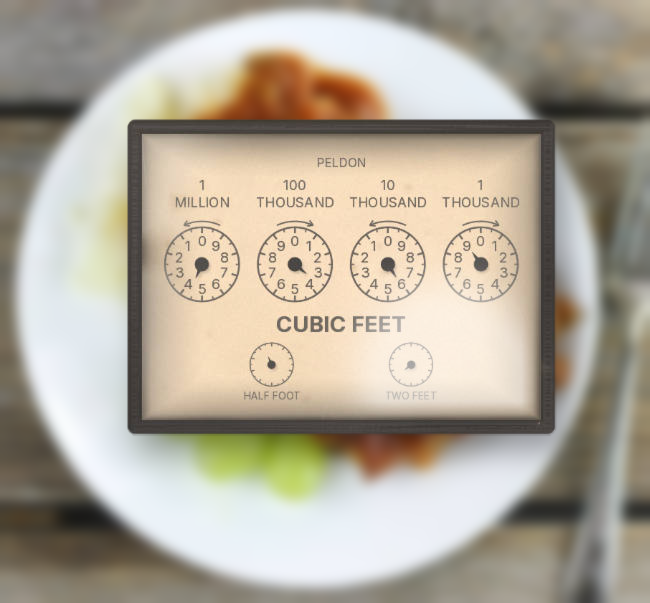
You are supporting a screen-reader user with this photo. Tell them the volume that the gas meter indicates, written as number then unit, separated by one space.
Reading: 435900 ft³
